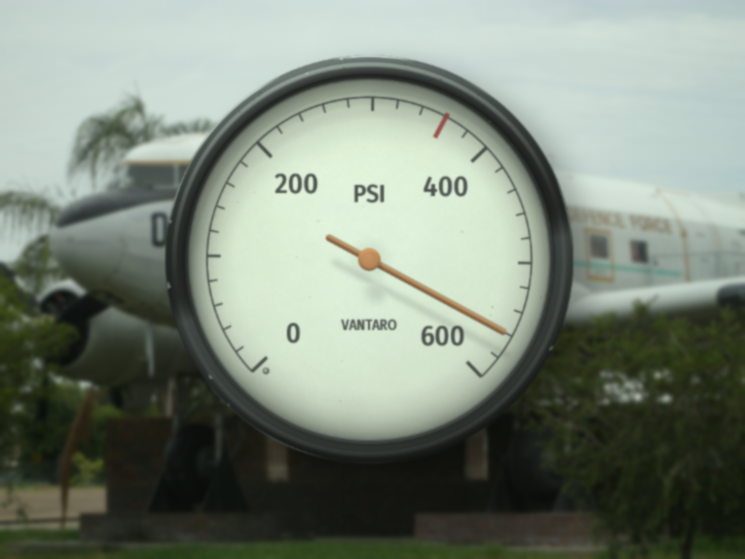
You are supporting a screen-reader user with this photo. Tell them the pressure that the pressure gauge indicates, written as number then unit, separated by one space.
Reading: 560 psi
